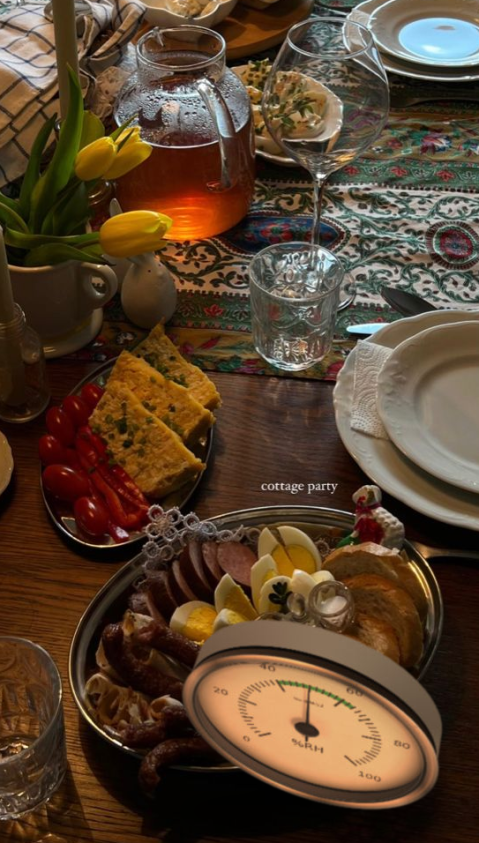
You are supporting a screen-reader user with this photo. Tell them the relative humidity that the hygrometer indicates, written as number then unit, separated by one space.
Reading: 50 %
